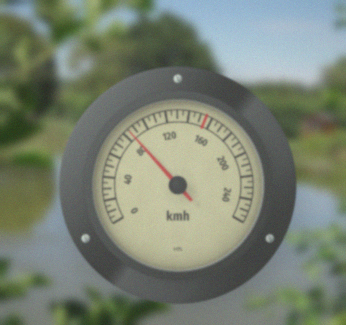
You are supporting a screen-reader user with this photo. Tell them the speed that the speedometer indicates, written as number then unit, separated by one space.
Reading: 85 km/h
